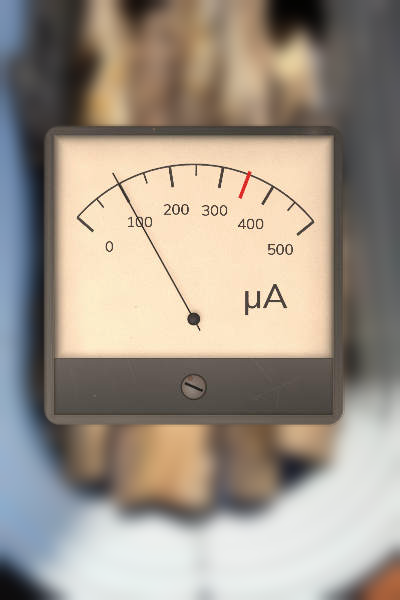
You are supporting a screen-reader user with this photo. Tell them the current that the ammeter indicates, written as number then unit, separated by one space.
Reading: 100 µA
